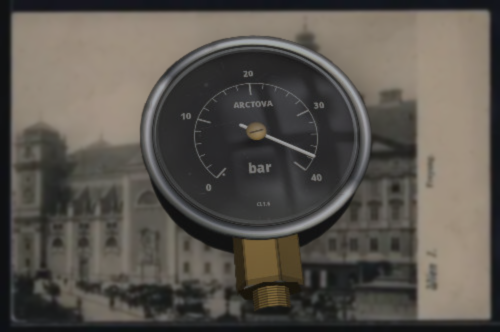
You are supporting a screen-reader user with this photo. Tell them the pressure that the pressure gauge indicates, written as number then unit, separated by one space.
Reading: 38 bar
